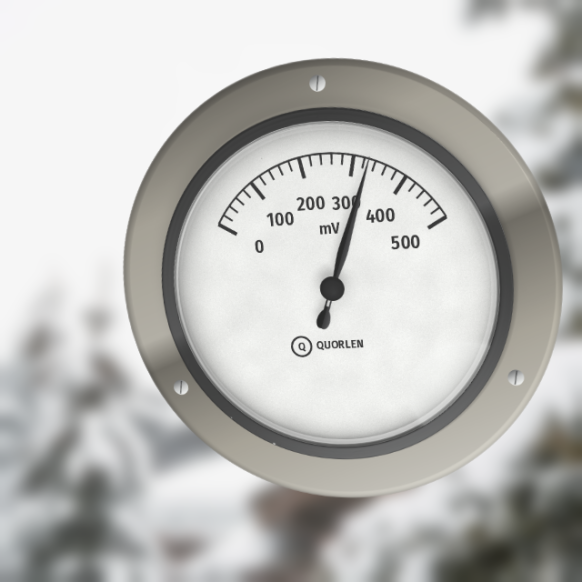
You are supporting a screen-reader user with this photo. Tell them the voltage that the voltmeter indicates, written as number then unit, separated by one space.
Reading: 330 mV
